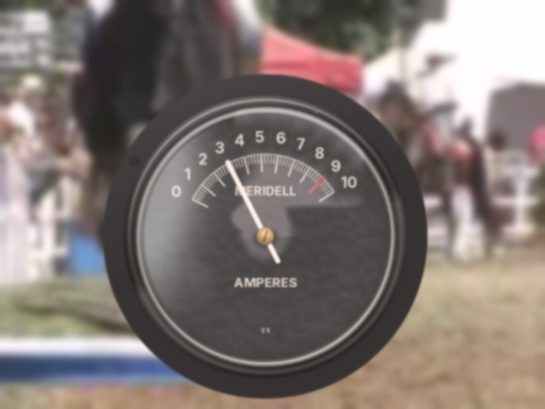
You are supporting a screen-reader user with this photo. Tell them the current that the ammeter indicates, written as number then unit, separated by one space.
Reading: 3 A
